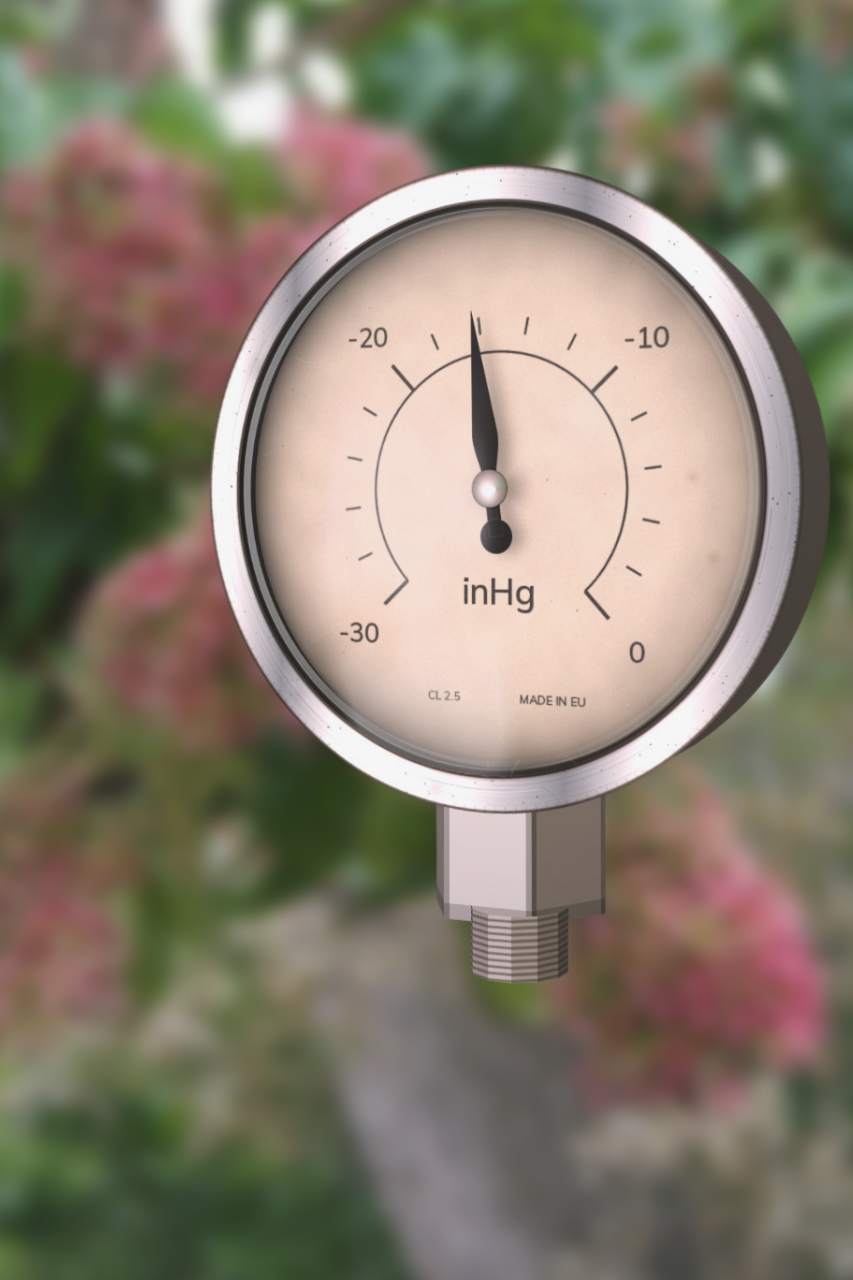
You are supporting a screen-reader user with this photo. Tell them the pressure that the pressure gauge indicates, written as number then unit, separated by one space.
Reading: -16 inHg
